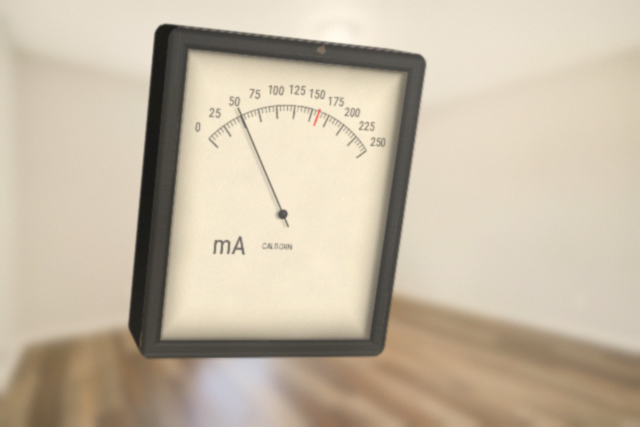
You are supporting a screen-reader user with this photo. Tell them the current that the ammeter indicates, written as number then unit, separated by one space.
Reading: 50 mA
